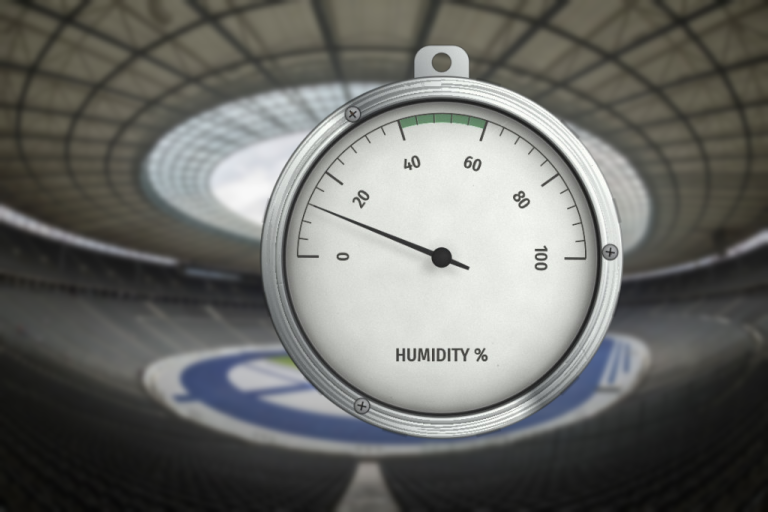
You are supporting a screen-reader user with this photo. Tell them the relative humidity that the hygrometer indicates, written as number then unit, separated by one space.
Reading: 12 %
